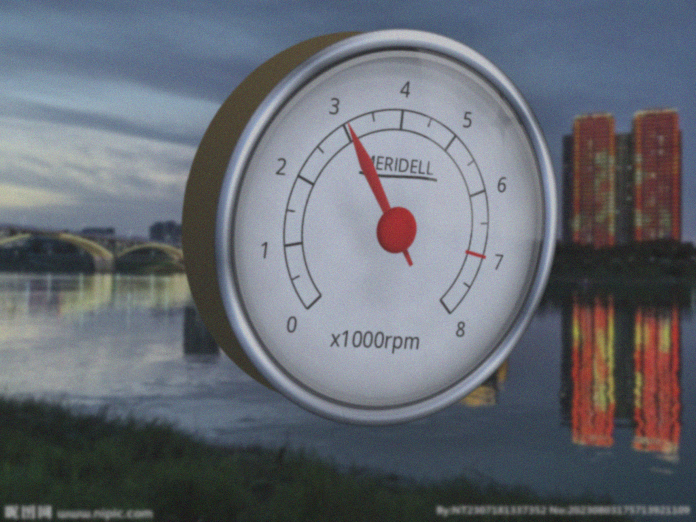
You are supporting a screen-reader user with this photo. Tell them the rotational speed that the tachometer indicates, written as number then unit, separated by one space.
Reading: 3000 rpm
